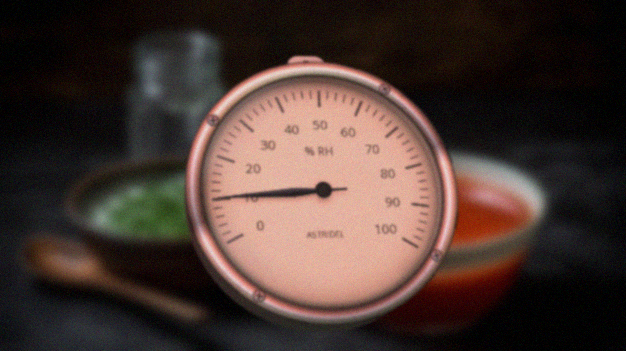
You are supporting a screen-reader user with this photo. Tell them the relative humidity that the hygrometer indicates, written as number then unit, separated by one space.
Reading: 10 %
